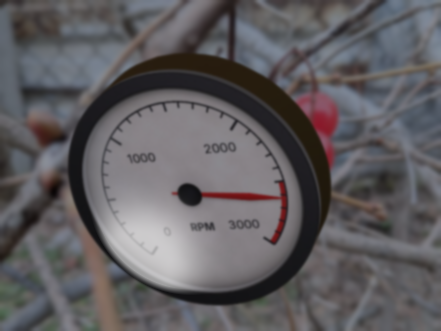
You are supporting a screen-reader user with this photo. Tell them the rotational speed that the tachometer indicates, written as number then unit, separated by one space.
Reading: 2600 rpm
